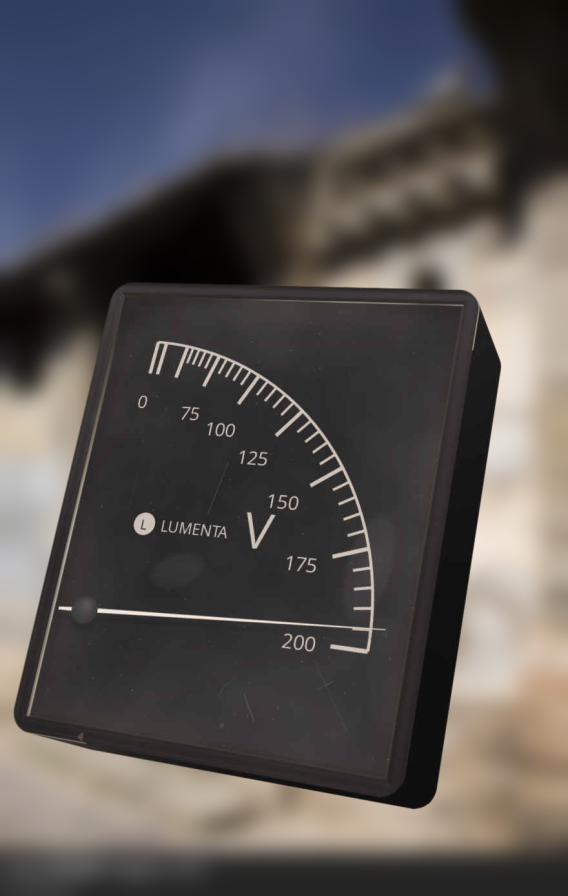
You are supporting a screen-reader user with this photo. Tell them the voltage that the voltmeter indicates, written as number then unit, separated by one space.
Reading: 195 V
